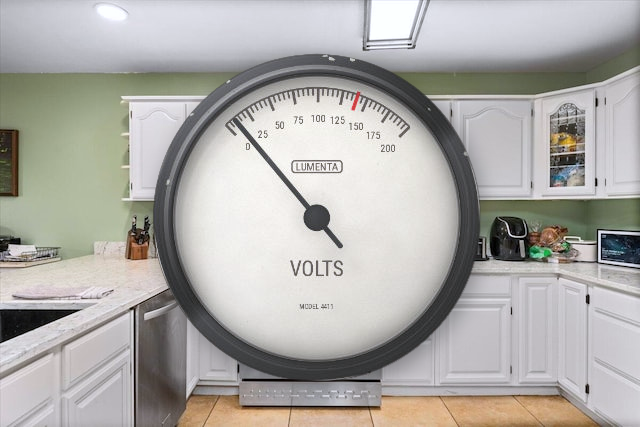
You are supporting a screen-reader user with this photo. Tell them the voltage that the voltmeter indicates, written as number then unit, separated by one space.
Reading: 10 V
